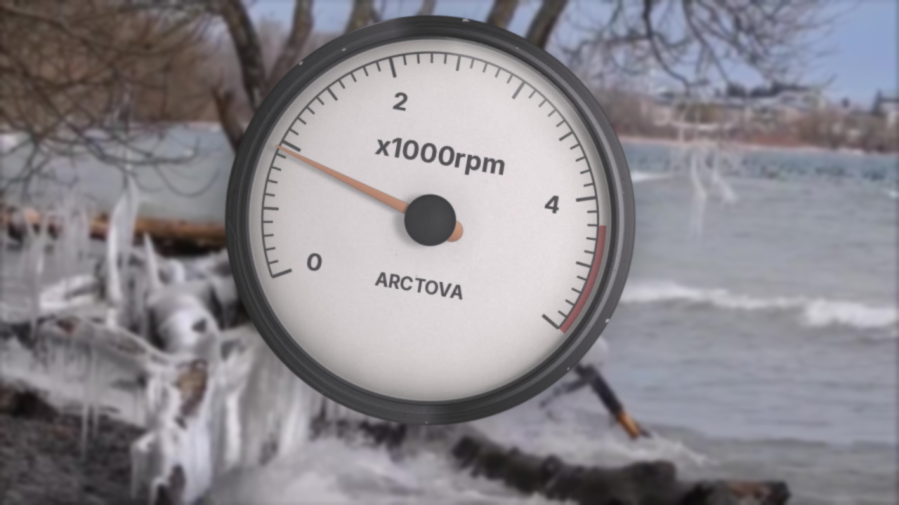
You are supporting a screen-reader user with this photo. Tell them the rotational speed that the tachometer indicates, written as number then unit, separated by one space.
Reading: 950 rpm
